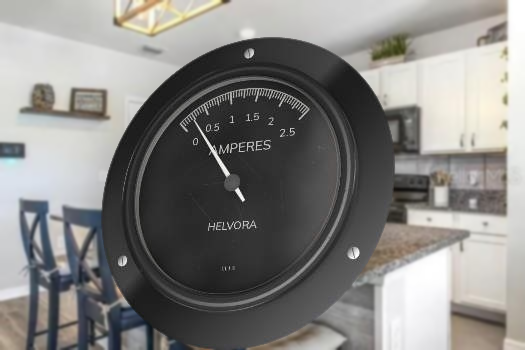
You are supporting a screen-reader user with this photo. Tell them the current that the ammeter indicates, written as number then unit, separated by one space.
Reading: 0.25 A
